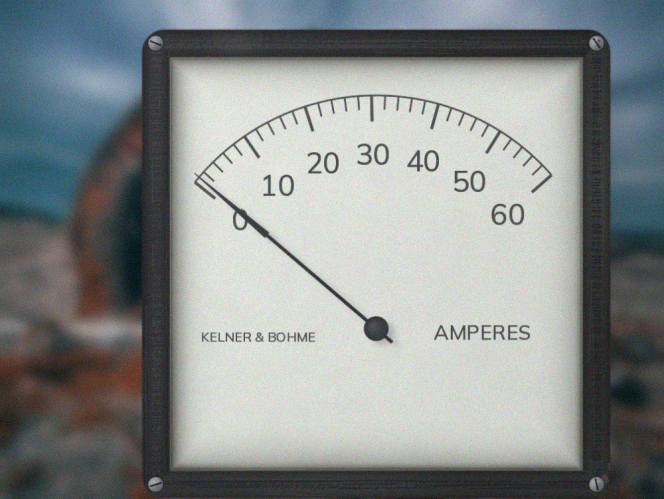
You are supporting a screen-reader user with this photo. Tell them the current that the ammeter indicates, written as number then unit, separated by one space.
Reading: 1 A
